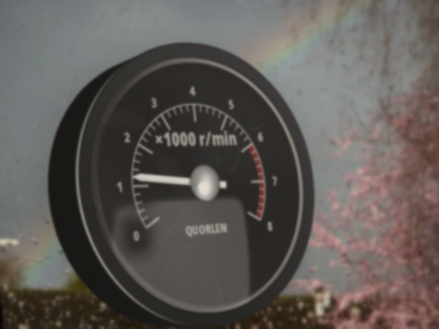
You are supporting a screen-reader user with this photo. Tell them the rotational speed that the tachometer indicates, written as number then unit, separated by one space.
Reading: 1200 rpm
